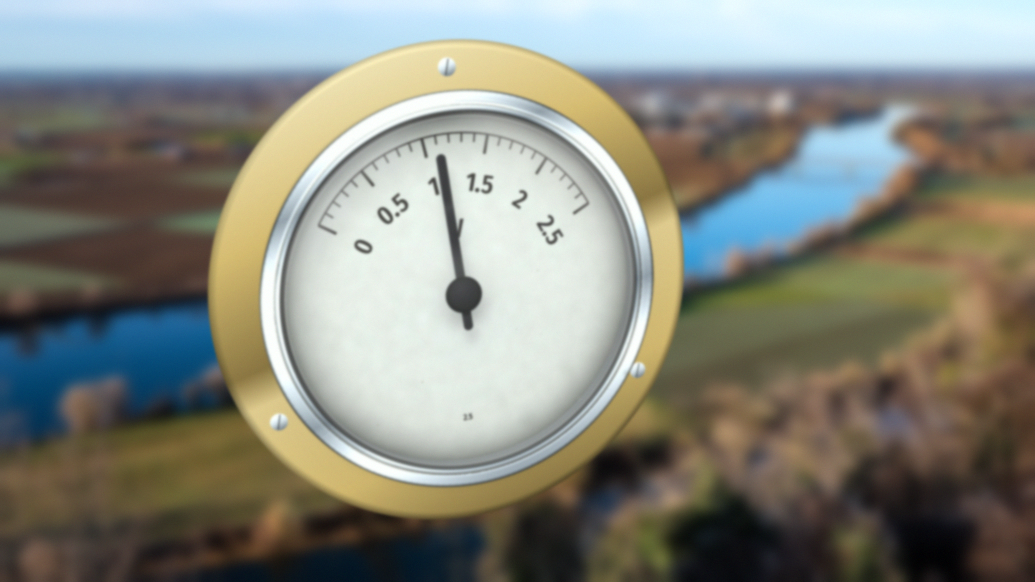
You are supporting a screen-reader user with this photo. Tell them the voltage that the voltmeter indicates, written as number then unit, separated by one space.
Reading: 1.1 V
